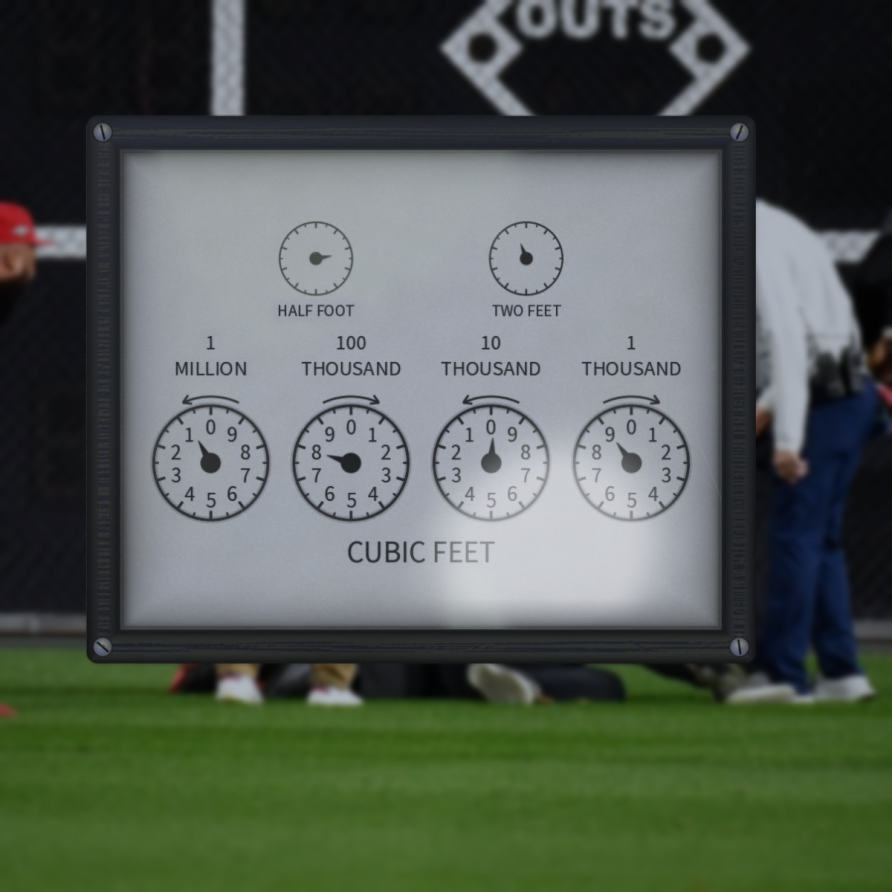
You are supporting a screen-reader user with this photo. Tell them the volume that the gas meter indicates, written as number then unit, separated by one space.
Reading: 79900 ft³
